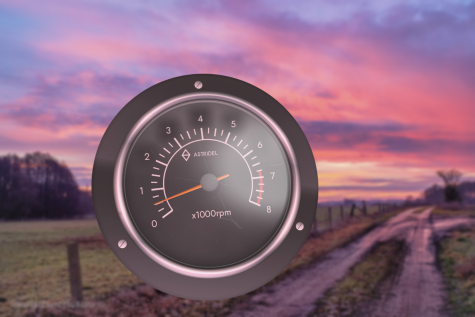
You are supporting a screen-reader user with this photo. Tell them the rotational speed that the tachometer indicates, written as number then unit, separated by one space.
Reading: 500 rpm
